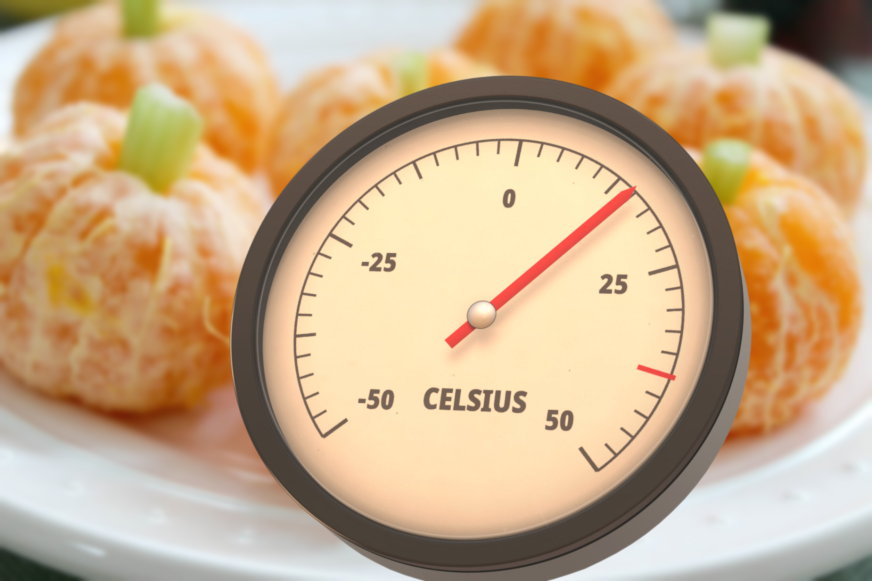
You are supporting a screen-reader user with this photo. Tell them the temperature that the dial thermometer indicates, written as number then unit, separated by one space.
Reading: 15 °C
